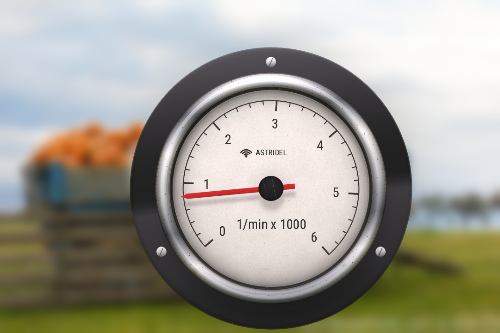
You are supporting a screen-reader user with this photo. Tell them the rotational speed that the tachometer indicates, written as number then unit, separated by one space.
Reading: 800 rpm
